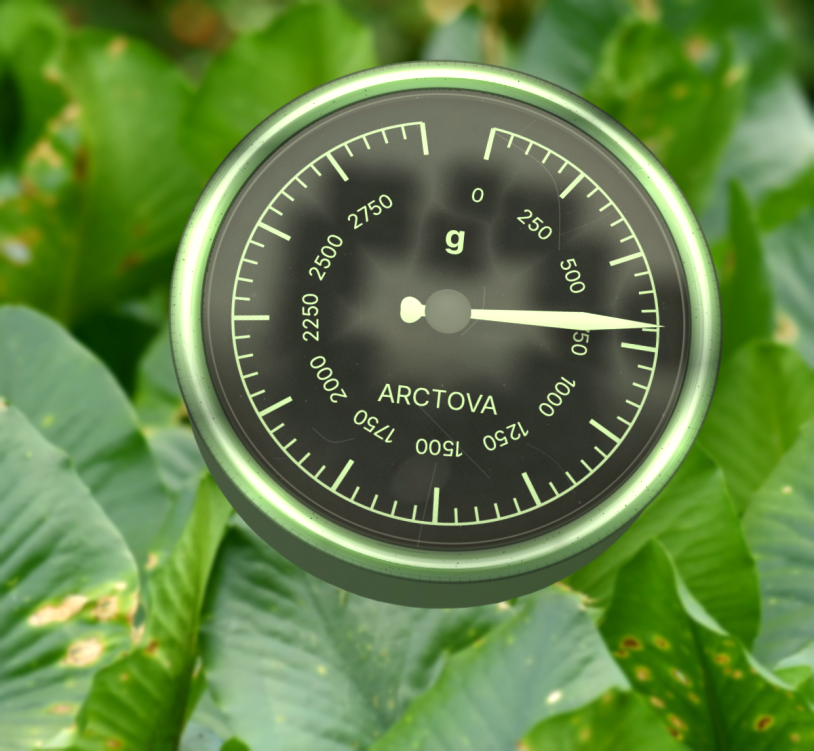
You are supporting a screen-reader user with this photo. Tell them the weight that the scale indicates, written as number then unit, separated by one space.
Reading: 700 g
